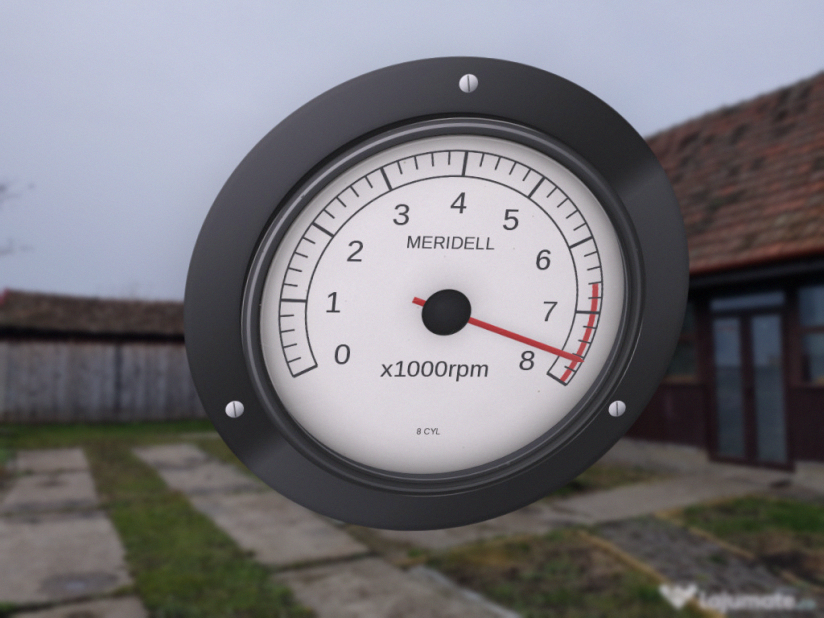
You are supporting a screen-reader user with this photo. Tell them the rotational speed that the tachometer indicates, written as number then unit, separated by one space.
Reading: 7600 rpm
